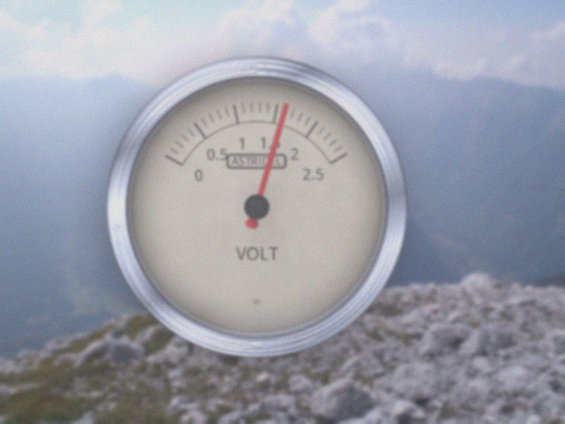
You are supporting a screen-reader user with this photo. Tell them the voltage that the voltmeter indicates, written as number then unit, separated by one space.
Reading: 1.6 V
